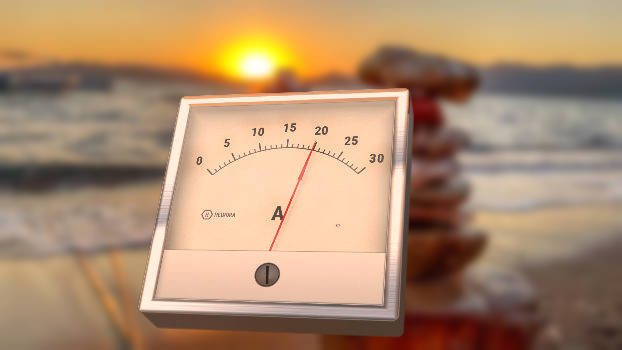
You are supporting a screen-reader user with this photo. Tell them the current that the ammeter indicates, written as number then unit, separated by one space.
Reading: 20 A
